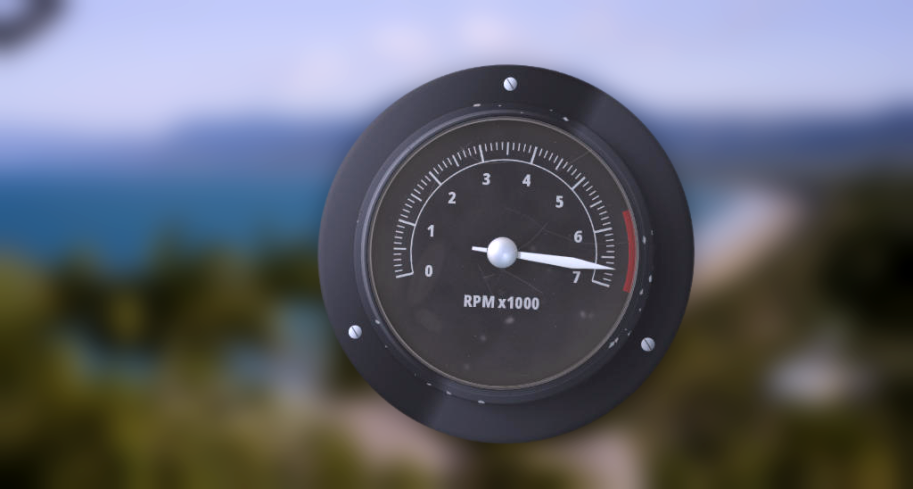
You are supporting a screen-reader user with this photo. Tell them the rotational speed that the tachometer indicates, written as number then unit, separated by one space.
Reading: 6700 rpm
